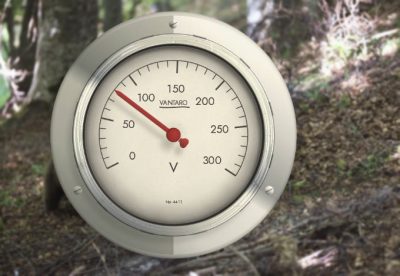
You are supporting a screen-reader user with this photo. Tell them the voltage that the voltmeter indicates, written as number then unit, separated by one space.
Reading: 80 V
